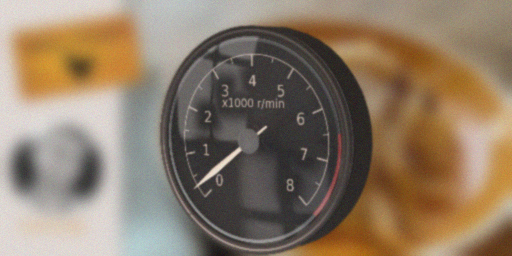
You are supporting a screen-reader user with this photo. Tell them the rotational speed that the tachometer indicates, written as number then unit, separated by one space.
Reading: 250 rpm
